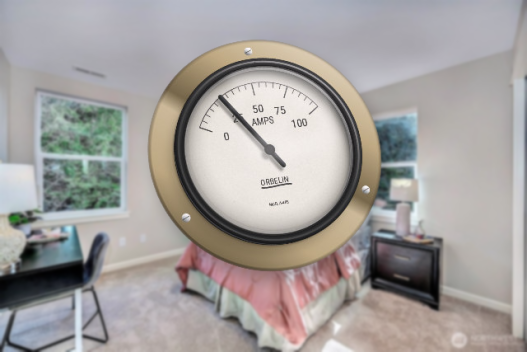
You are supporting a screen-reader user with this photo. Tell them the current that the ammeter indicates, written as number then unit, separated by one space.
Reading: 25 A
